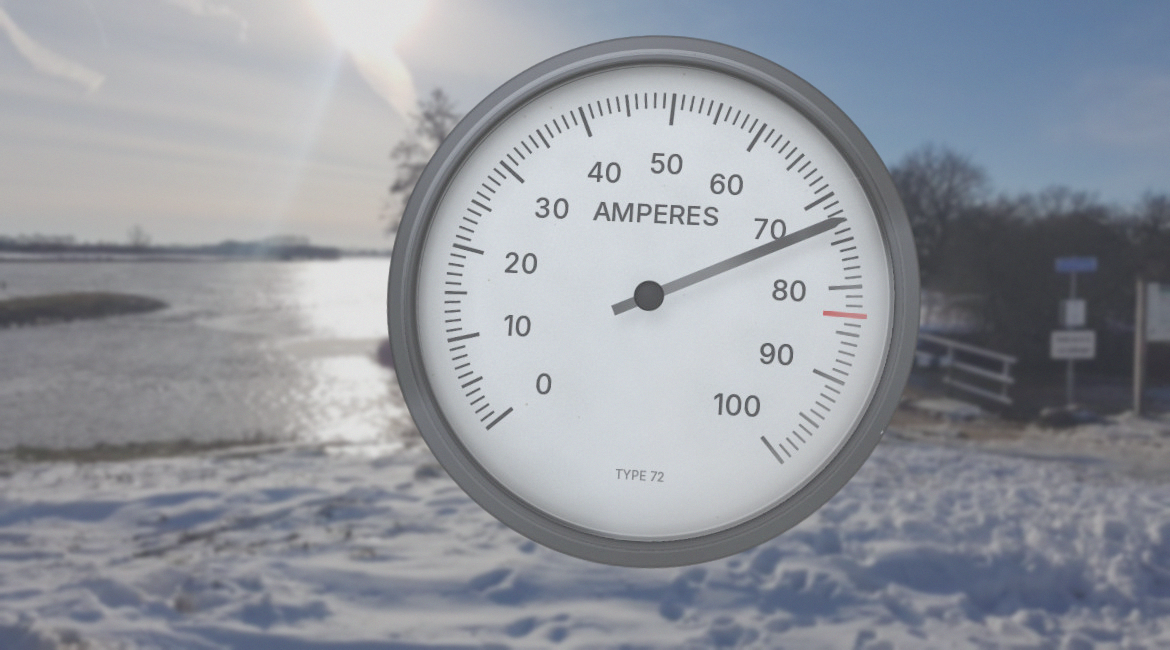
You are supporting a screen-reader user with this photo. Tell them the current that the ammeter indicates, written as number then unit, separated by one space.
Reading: 73 A
